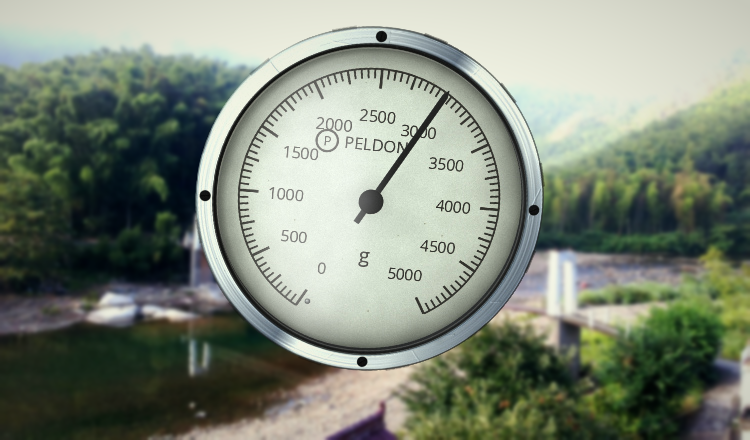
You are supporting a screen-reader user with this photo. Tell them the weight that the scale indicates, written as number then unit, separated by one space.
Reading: 3000 g
